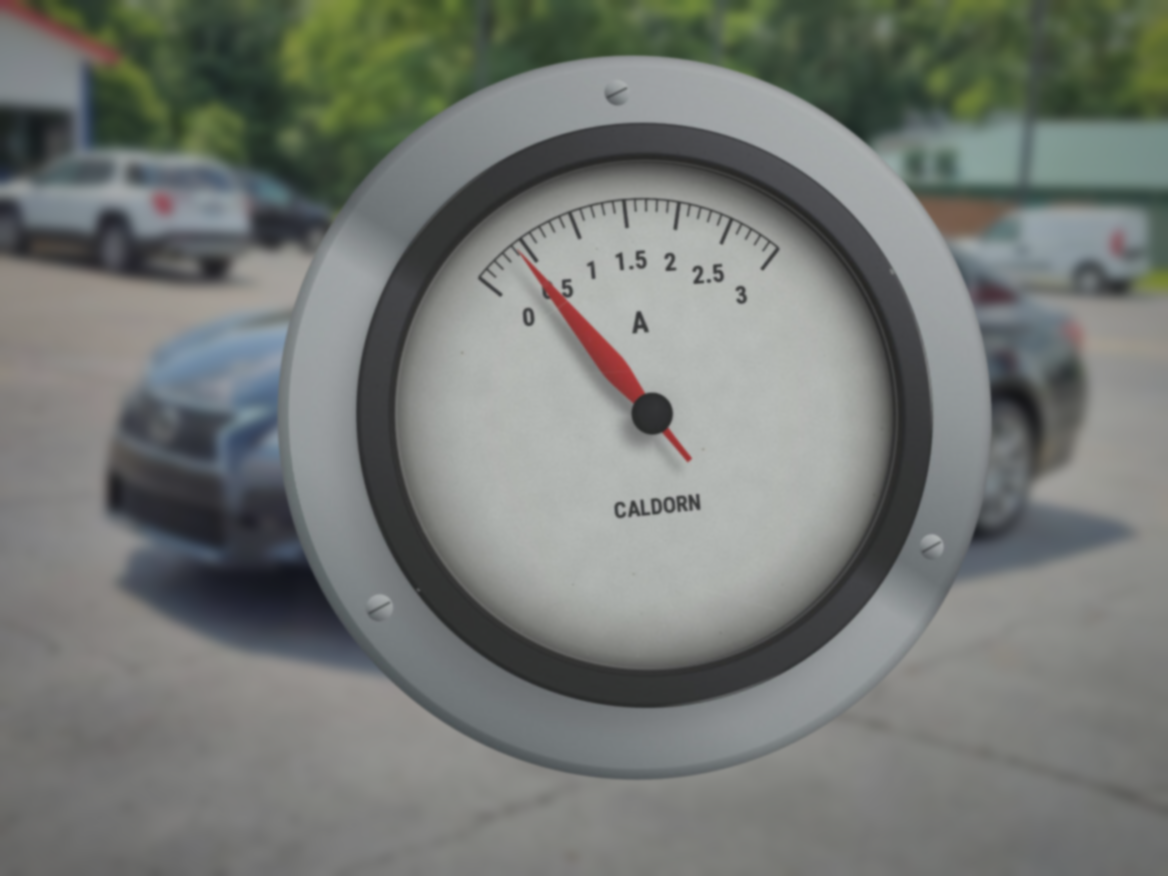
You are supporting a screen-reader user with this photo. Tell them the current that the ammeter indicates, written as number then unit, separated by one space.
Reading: 0.4 A
